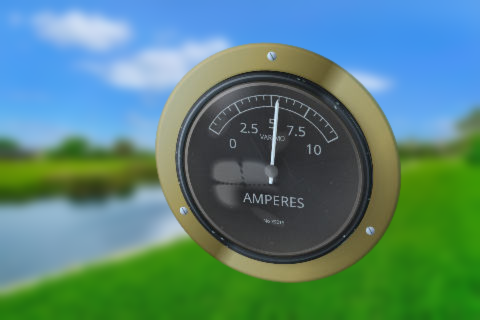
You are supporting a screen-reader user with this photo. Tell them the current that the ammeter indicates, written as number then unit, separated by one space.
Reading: 5.5 A
